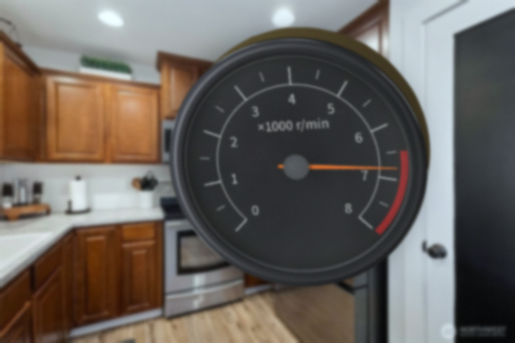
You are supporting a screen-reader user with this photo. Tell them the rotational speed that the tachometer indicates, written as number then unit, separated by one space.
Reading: 6750 rpm
